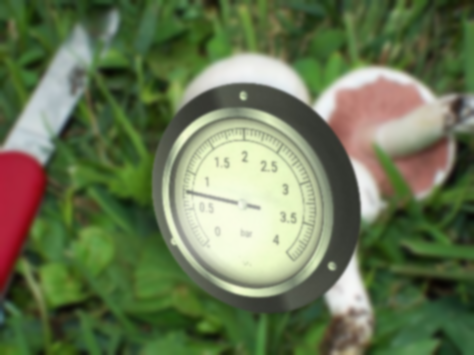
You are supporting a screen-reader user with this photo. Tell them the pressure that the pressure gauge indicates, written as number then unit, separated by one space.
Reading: 0.75 bar
